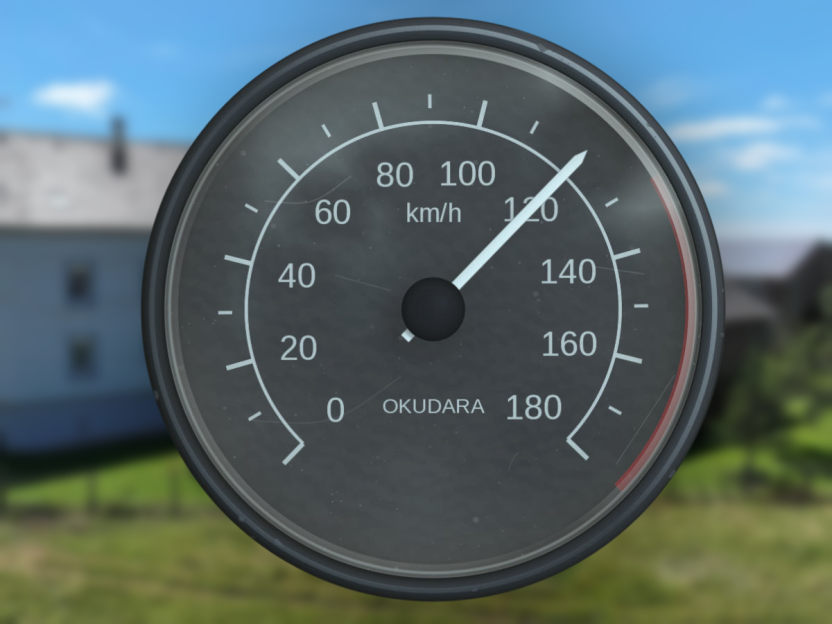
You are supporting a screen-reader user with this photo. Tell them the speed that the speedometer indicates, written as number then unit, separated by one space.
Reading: 120 km/h
